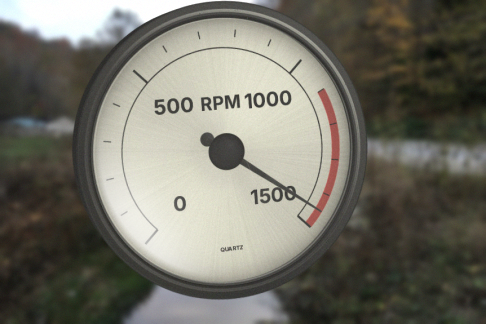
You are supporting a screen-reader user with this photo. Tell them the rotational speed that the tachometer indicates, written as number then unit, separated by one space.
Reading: 1450 rpm
